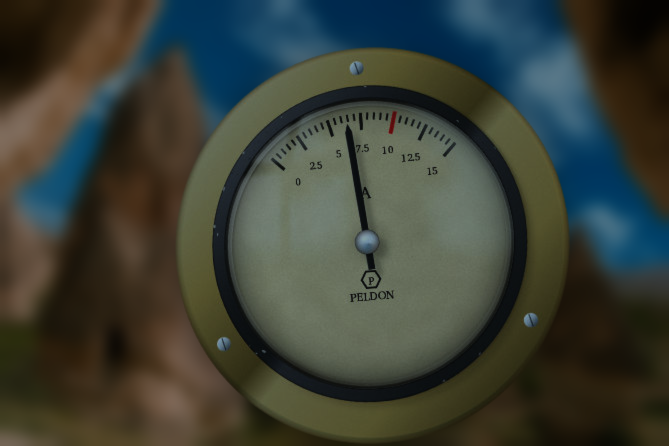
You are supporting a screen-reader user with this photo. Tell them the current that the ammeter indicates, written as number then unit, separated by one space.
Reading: 6.5 A
